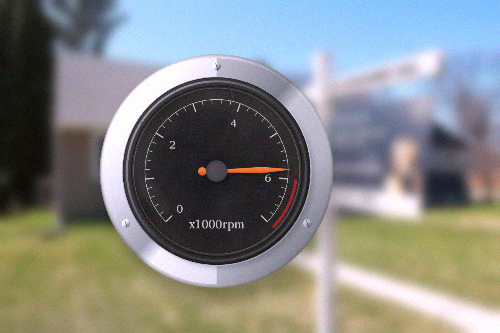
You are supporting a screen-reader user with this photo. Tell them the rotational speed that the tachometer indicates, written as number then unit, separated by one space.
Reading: 5800 rpm
